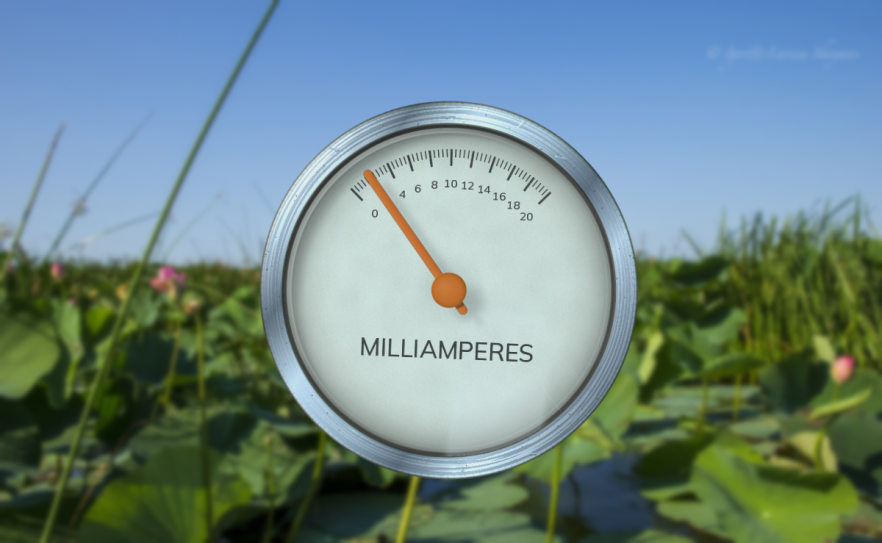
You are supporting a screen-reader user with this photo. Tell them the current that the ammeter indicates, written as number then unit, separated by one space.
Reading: 2 mA
